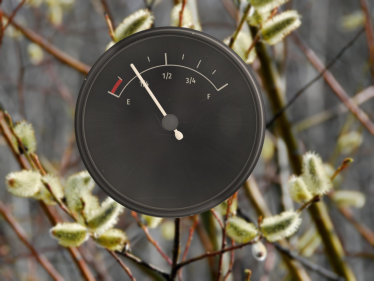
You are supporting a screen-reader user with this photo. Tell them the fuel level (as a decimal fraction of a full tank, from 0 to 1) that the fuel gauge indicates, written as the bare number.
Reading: 0.25
